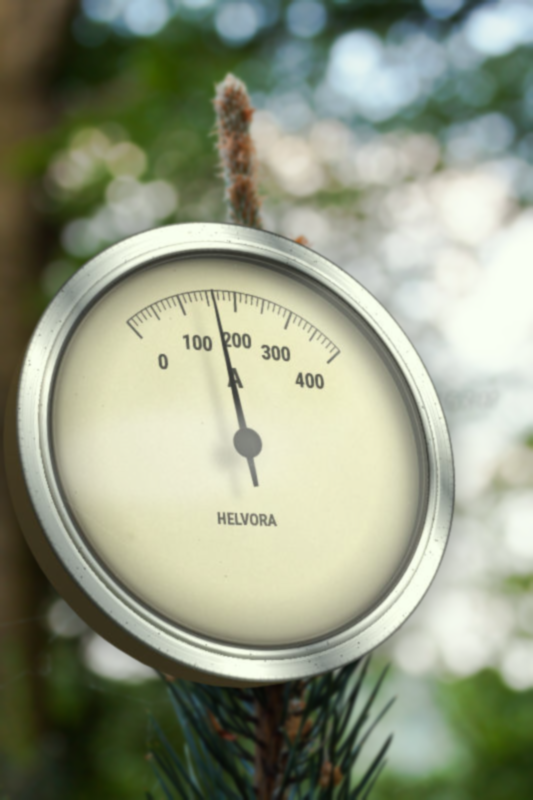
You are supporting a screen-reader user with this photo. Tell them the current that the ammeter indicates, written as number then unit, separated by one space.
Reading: 150 A
